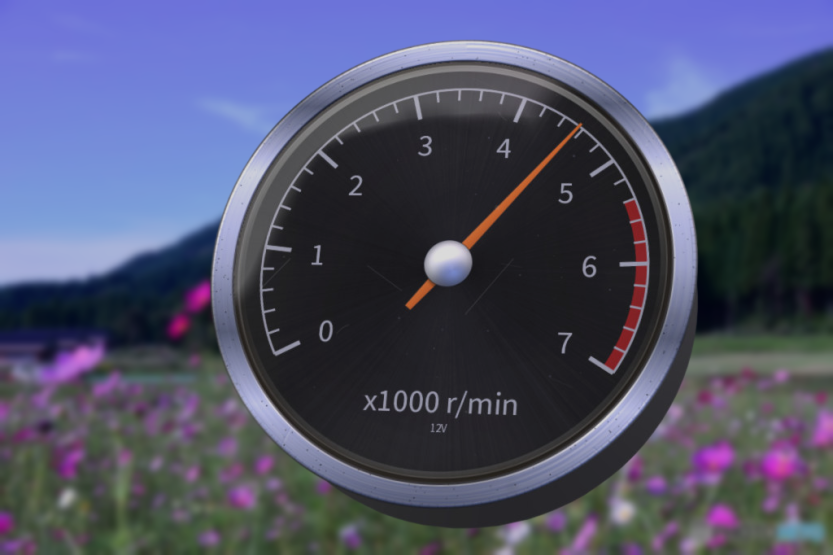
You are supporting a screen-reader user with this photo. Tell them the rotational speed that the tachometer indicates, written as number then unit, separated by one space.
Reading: 4600 rpm
